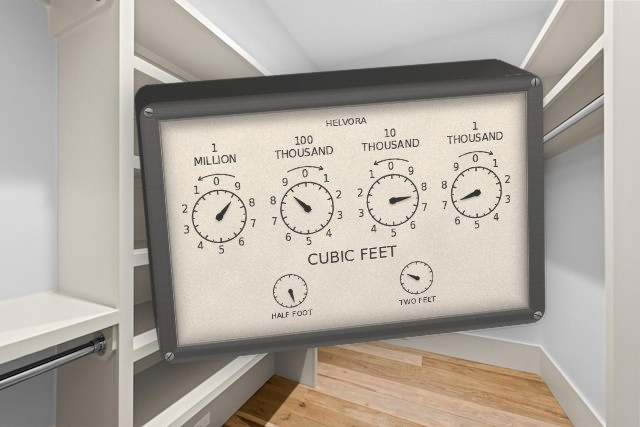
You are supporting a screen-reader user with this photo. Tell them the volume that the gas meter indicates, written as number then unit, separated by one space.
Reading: 887700 ft³
